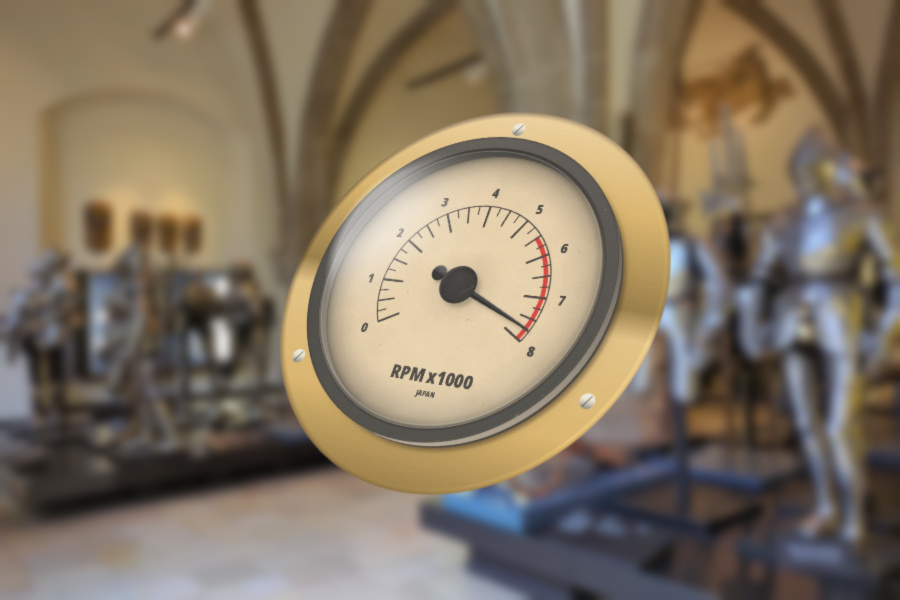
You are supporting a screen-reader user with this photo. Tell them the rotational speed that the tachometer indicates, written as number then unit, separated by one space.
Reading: 7750 rpm
